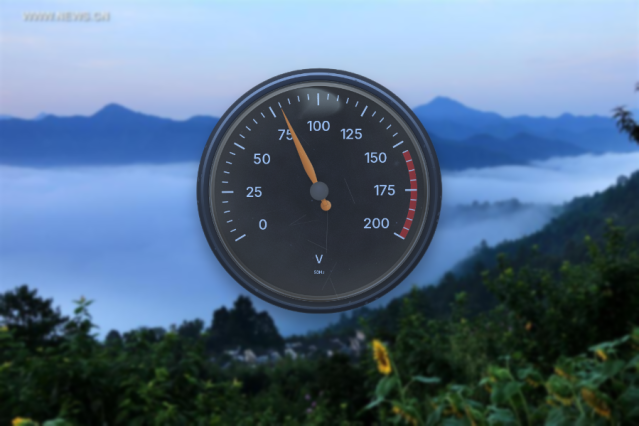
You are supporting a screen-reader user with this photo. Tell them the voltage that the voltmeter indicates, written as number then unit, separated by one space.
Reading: 80 V
